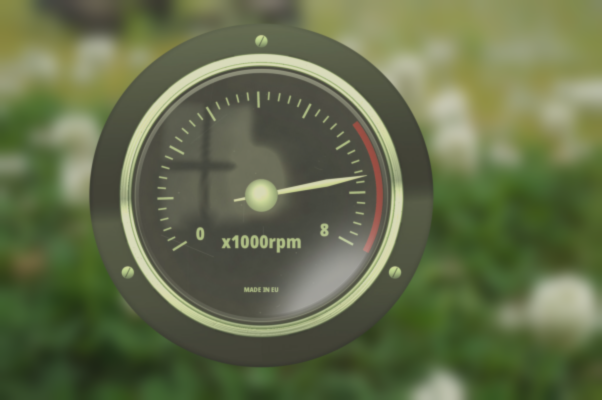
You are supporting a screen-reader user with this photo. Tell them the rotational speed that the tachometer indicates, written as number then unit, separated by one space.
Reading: 6700 rpm
